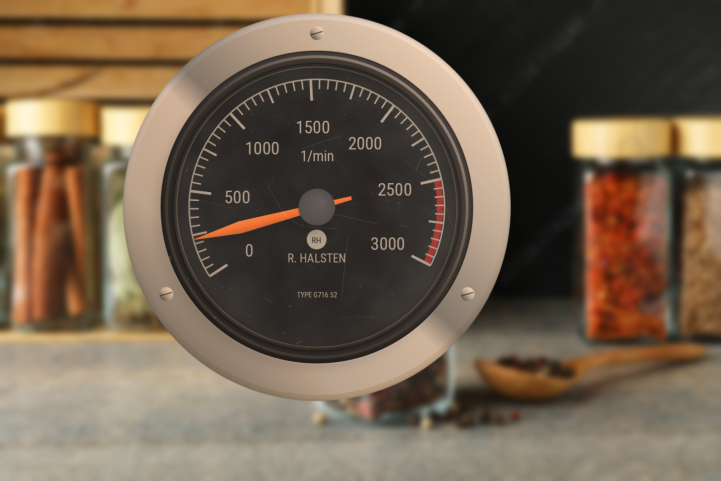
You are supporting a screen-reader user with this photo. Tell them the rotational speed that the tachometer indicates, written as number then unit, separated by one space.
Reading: 225 rpm
